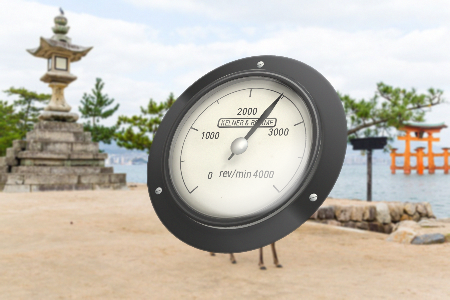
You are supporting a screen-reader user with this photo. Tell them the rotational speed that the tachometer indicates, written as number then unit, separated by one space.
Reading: 2500 rpm
